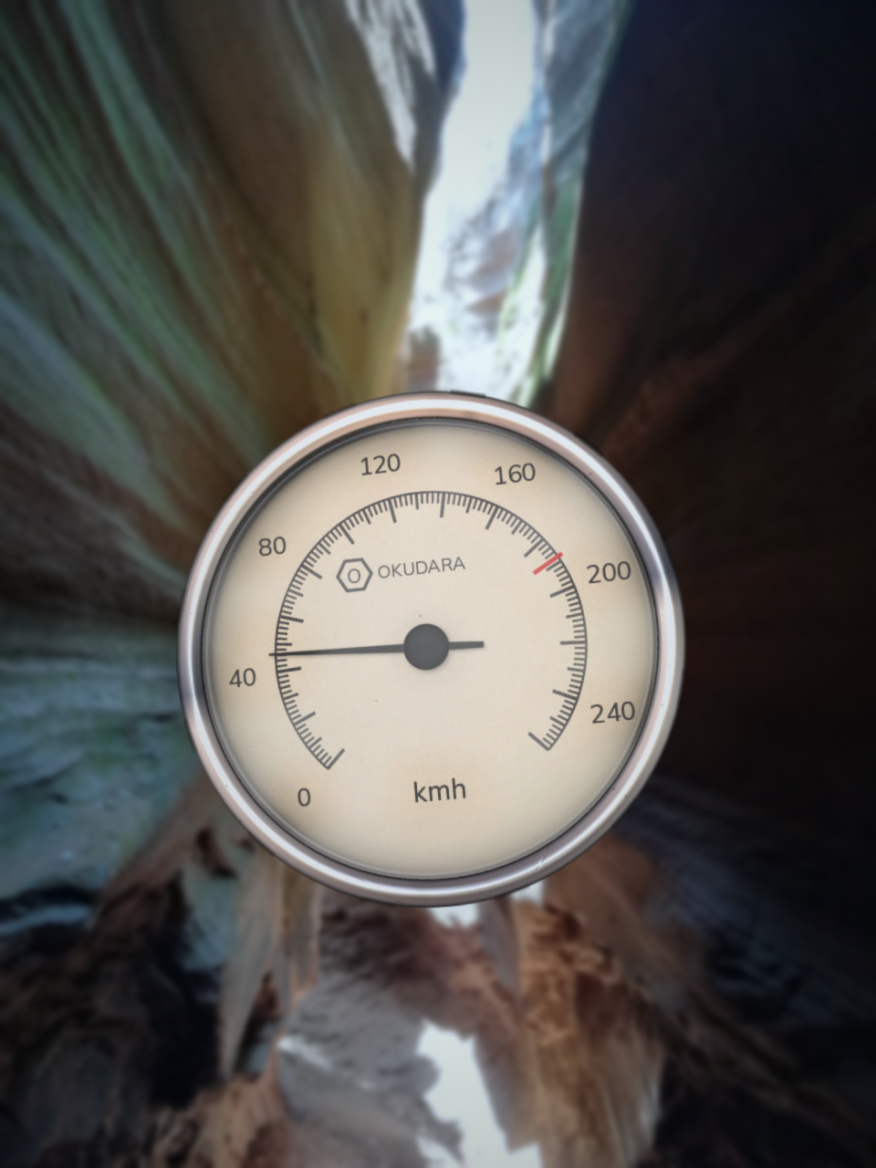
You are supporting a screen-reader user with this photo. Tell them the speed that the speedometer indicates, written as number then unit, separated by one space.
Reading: 46 km/h
